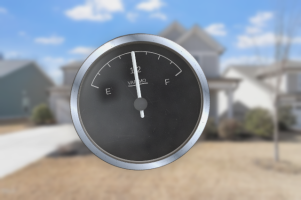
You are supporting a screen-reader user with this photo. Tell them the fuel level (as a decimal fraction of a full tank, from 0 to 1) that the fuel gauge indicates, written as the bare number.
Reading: 0.5
